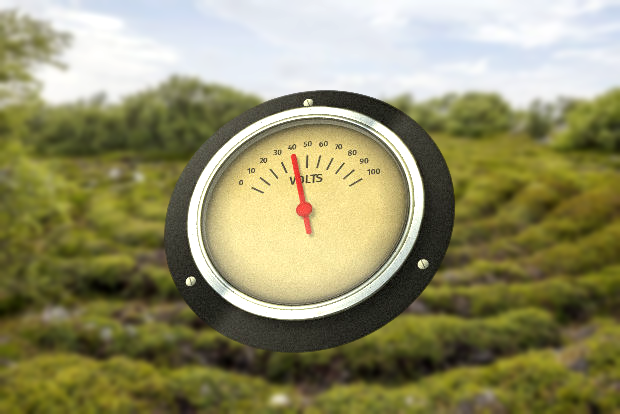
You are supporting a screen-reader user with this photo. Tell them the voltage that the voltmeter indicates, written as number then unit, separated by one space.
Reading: 40 V
